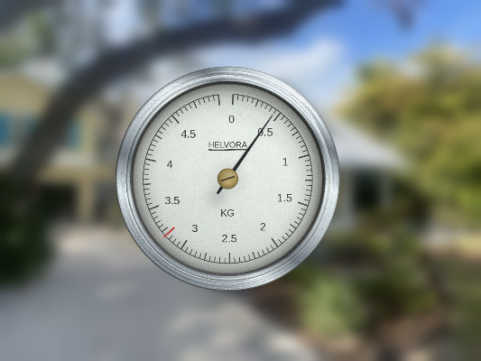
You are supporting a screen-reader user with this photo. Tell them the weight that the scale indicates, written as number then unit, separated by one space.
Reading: 0.45 kg
